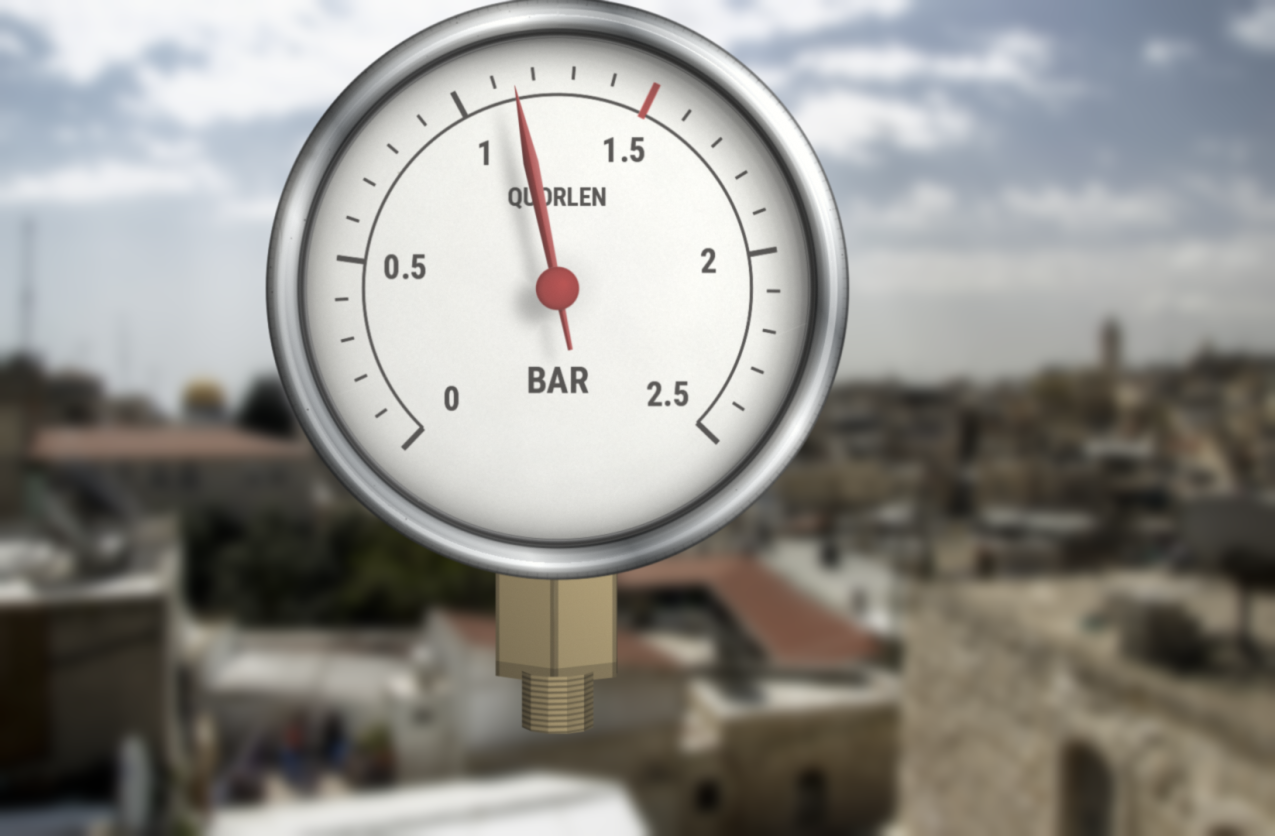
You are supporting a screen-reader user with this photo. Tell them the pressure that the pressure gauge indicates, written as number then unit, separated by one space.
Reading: 1.15 bar
